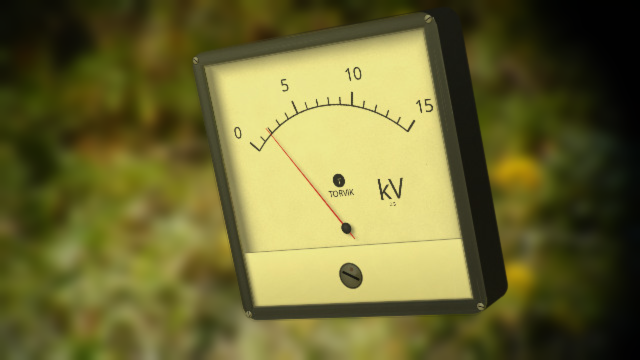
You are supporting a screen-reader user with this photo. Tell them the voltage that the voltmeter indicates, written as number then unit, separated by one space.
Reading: 2 kV
